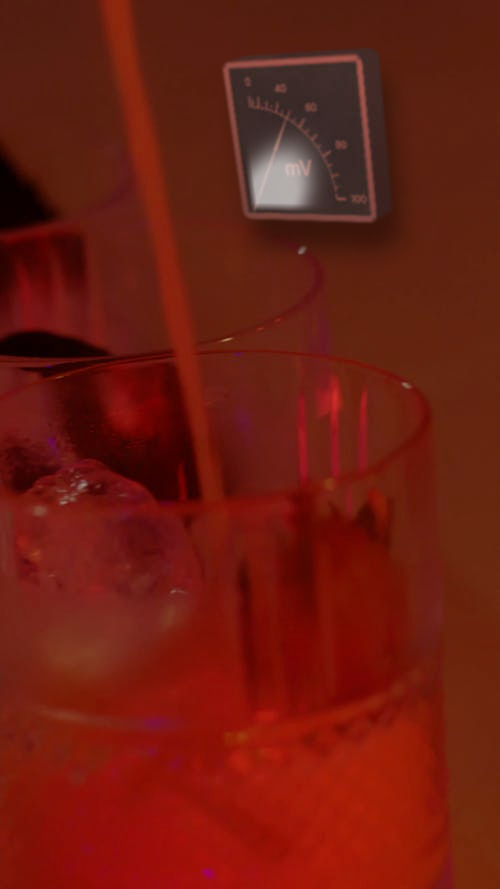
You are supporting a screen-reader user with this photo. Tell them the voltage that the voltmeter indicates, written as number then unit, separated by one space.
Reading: 50 mV
